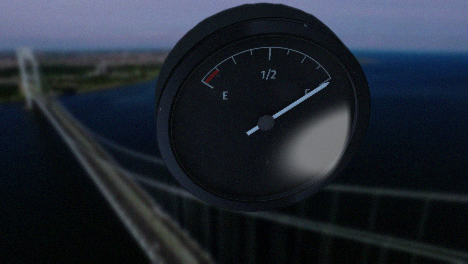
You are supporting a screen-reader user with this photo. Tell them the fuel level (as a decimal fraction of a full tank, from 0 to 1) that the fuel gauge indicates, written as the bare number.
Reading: 1
